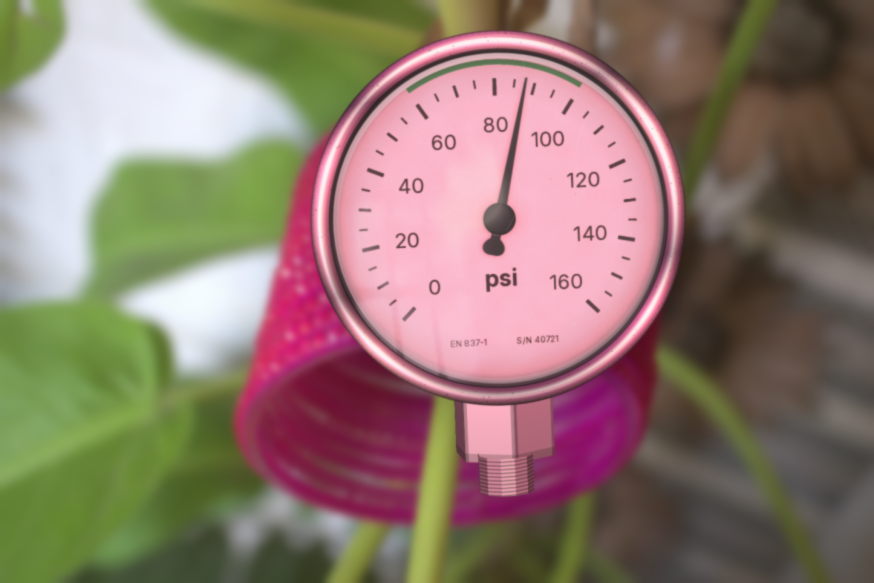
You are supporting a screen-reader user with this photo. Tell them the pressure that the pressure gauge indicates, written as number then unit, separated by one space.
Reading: 87.5 psi
